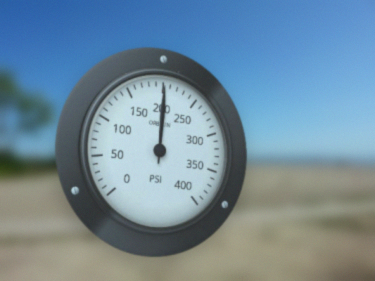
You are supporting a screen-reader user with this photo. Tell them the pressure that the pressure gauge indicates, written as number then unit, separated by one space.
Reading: 200 psi
